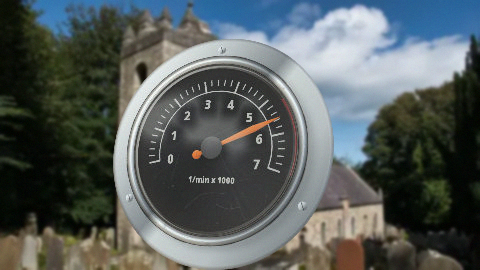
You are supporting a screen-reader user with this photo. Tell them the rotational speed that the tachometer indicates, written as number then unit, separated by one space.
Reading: 5600 rpm
